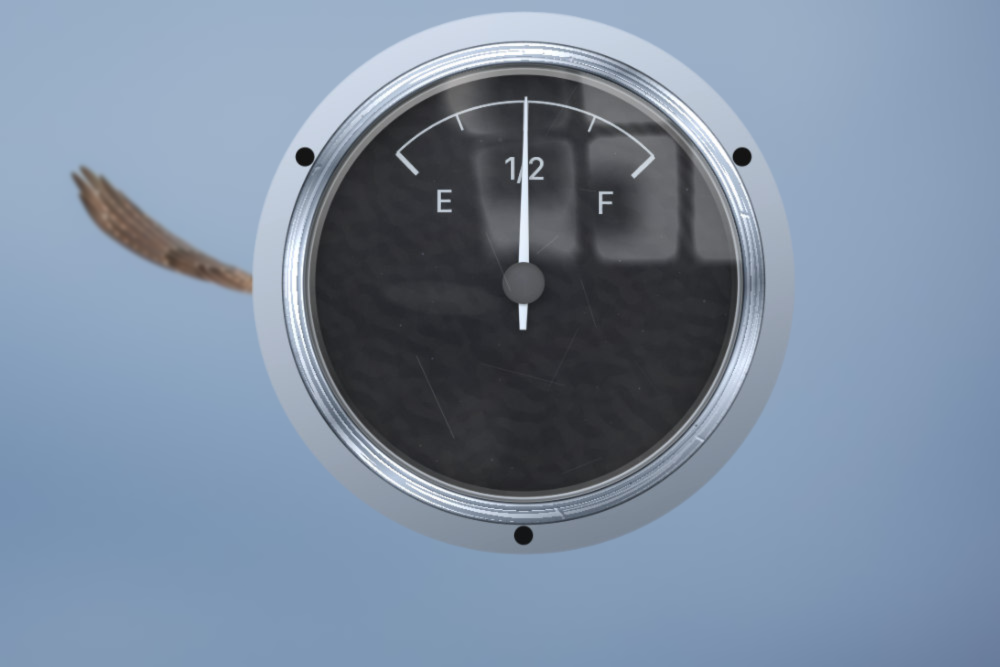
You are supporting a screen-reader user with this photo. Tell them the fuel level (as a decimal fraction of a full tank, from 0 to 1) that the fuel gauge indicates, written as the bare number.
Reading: 0.5
